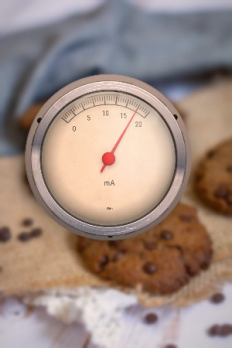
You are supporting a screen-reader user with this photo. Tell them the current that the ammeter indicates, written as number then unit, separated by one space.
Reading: 17.5 mA
